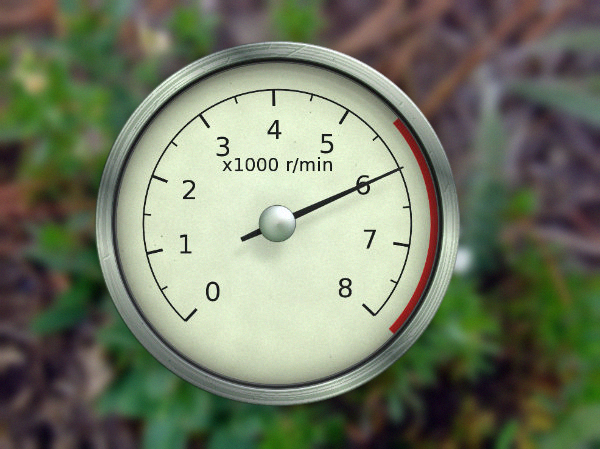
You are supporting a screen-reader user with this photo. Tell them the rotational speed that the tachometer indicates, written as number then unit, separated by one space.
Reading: 6000 rpm
